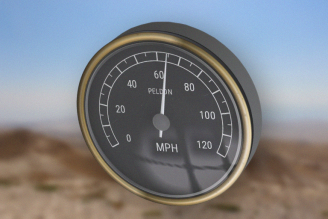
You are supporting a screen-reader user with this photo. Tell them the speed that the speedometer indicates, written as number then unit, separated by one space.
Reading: 65 mph
